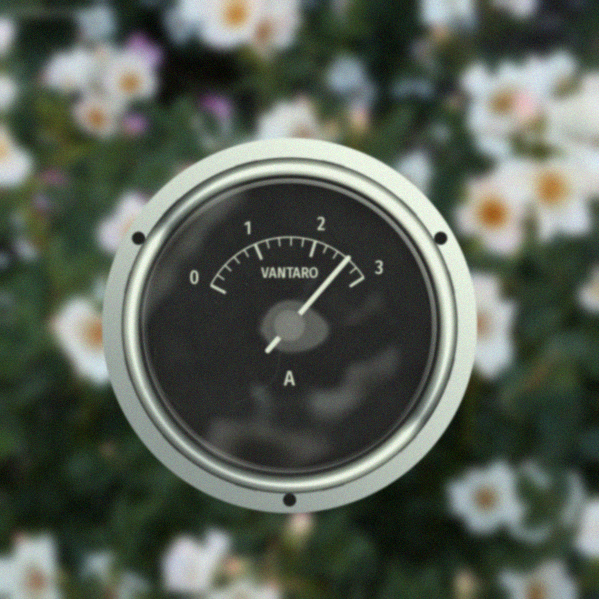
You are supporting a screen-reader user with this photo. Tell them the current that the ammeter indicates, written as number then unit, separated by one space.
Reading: 2.6 A
